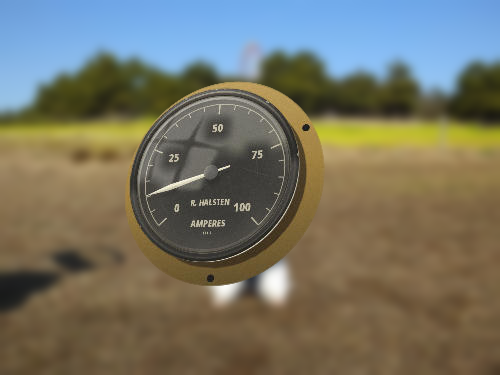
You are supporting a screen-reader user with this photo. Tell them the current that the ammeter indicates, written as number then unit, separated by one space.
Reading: 10 A
